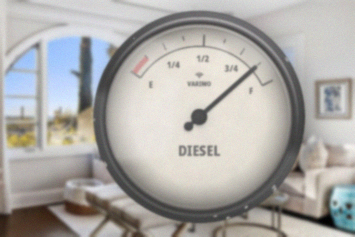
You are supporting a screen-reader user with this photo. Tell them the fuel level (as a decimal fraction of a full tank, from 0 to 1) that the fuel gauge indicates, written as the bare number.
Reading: 0.875
